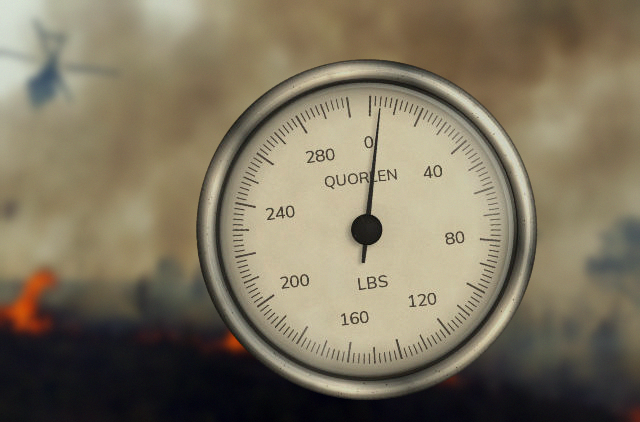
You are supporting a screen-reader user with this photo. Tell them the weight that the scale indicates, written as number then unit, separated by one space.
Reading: 4 lb
